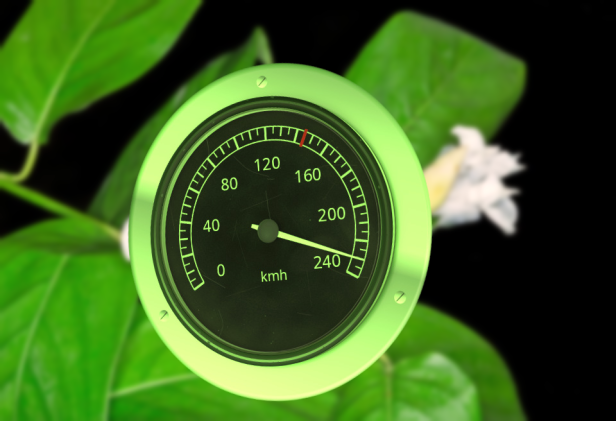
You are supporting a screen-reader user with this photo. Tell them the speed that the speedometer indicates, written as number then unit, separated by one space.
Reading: 230 km/h
